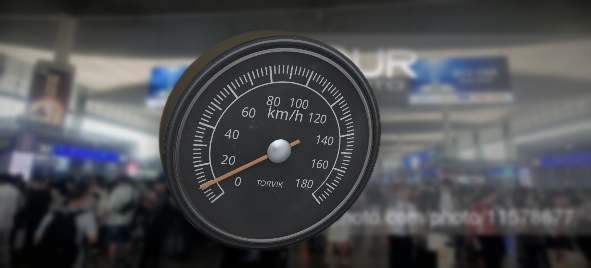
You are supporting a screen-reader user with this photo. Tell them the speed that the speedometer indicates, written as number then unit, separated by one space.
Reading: 10 km/h
